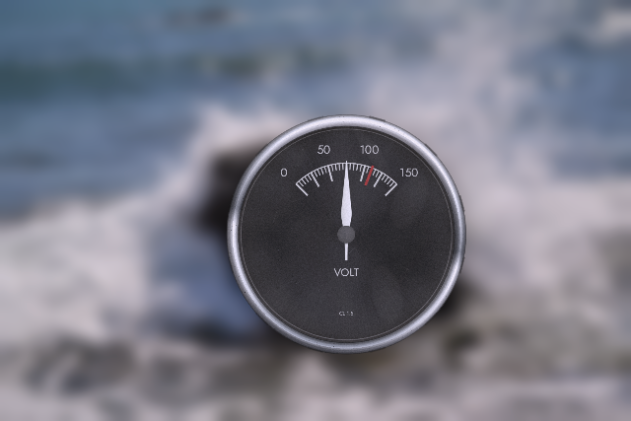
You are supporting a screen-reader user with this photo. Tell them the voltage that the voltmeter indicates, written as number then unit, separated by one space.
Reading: 75 V
